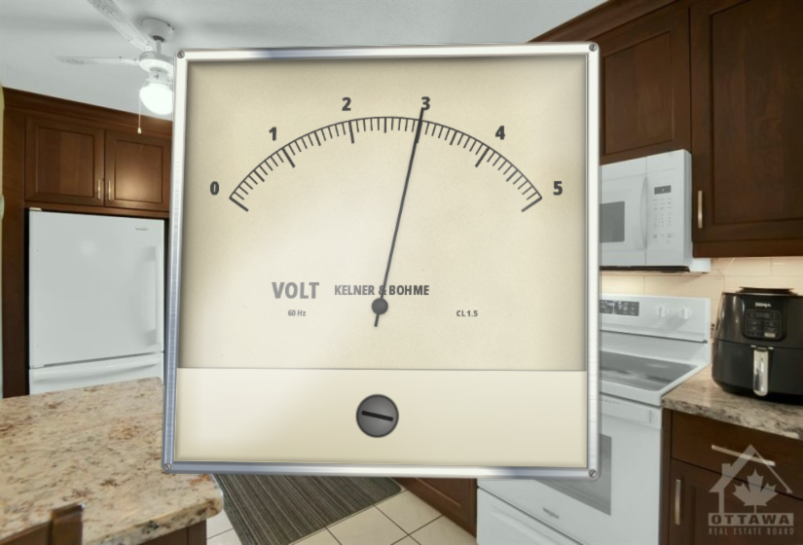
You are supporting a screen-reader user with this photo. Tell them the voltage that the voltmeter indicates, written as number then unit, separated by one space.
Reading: 3 V
